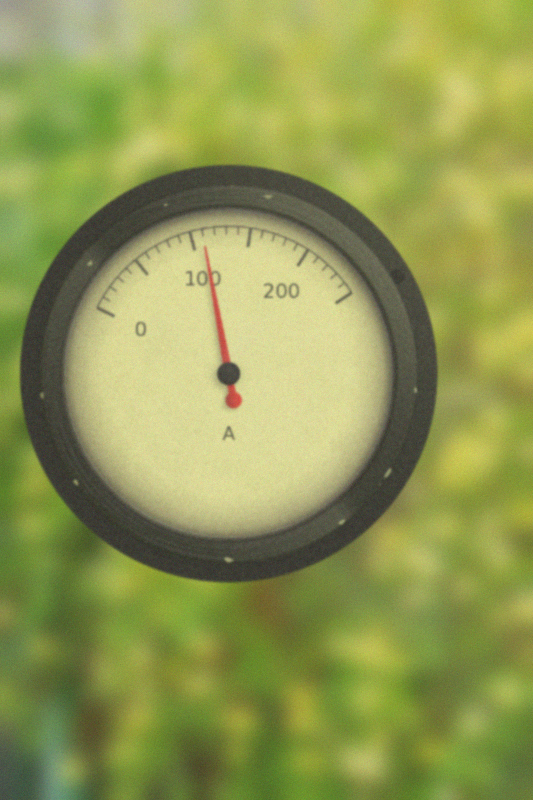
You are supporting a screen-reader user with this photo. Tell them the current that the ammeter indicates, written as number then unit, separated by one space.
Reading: 110 A
